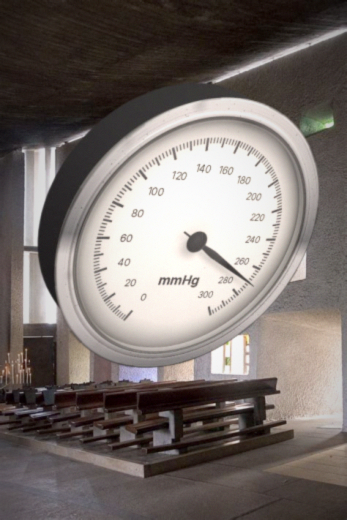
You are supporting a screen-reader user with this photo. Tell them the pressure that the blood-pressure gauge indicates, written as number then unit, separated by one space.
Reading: 270 mmHg
